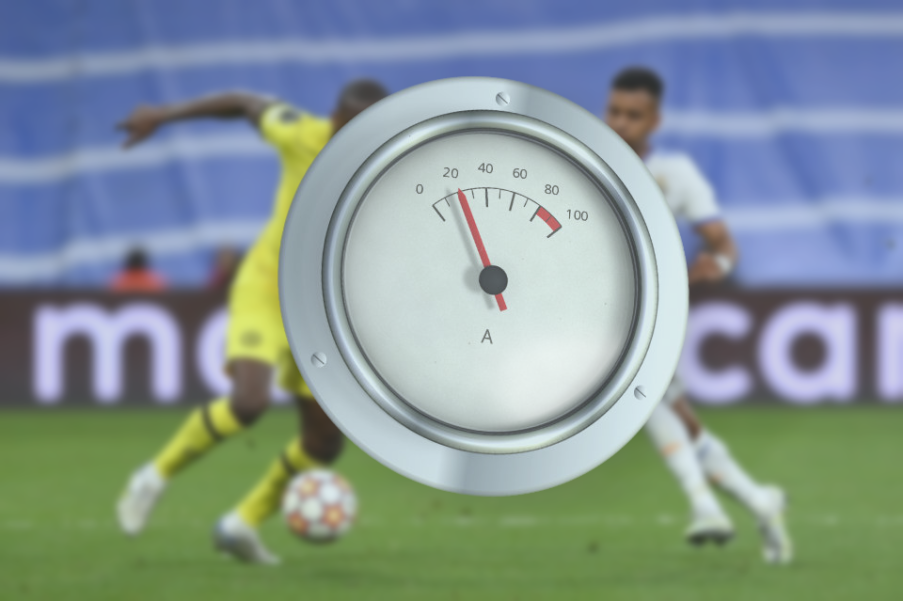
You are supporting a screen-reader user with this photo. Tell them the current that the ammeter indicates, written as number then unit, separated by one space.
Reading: 20 A
